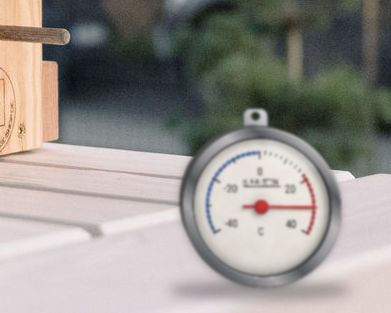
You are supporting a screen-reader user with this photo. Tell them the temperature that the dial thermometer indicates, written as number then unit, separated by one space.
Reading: 30 °C
